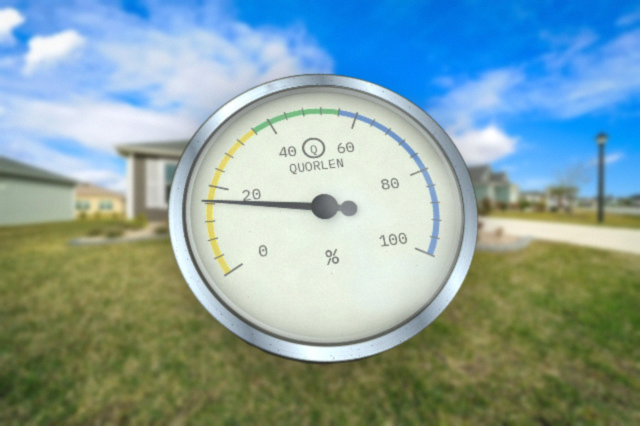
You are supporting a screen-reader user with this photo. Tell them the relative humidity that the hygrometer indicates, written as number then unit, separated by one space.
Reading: 16 %
